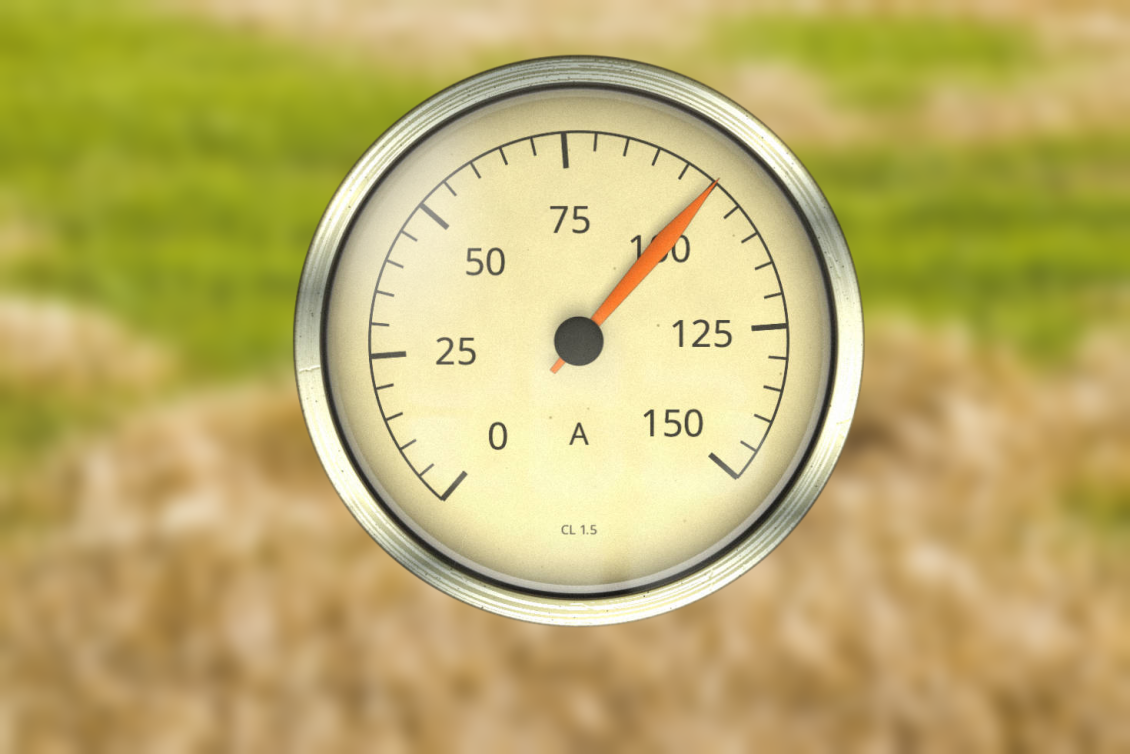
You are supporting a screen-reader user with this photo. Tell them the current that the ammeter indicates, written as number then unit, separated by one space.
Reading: 100 A
